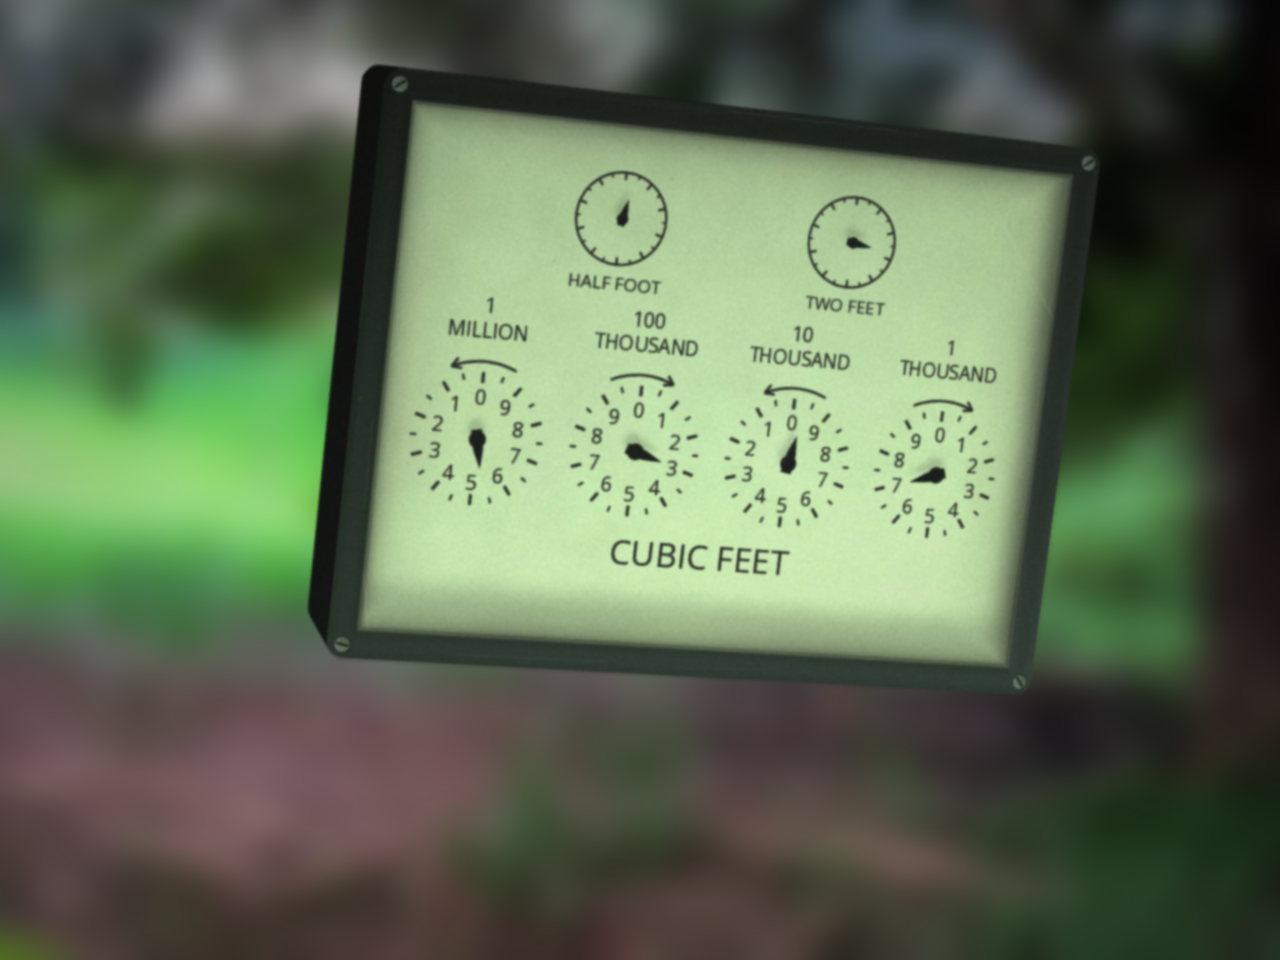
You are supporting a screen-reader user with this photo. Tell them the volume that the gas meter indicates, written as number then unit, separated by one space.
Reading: 529700 ft³
